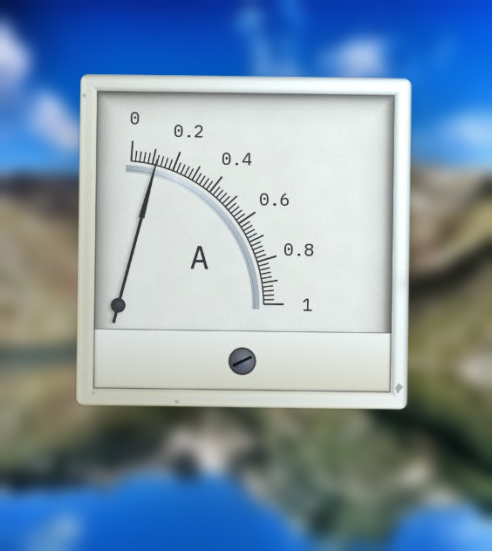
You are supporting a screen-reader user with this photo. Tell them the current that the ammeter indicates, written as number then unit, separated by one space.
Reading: 0.12 A
